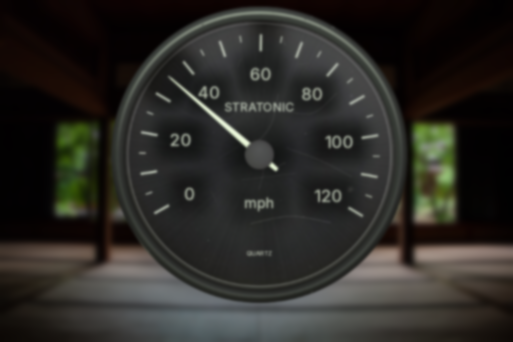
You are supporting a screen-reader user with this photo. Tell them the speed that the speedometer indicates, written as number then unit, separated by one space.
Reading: 35 mph
